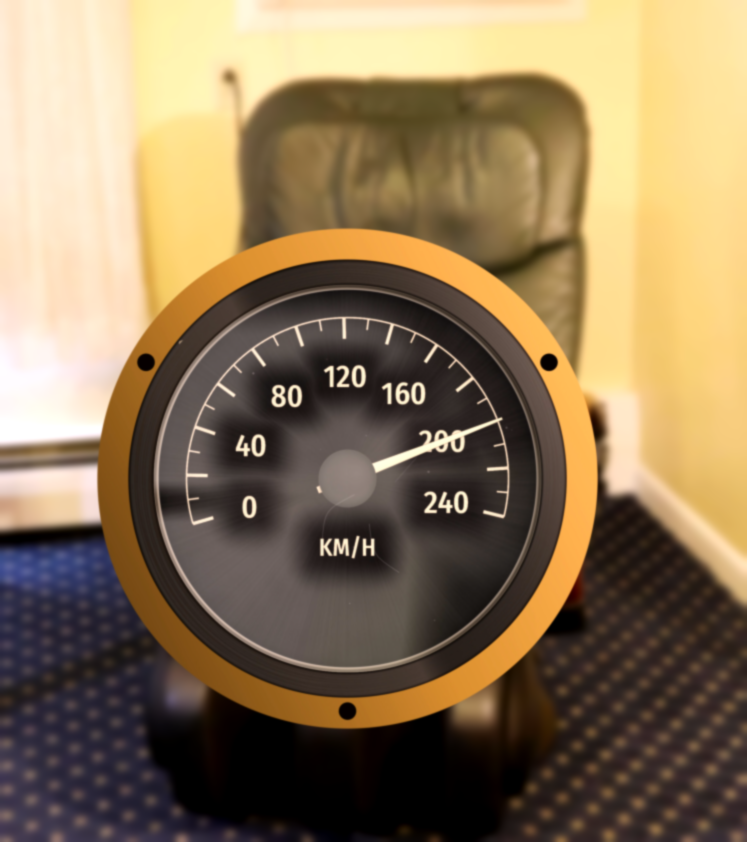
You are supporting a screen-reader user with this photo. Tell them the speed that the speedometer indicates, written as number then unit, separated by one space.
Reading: 200 km/h
